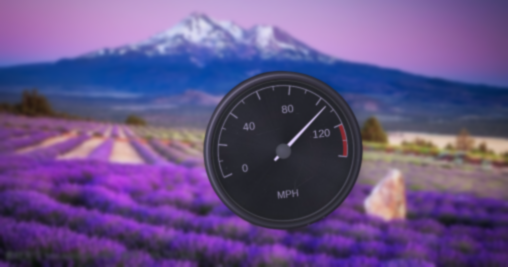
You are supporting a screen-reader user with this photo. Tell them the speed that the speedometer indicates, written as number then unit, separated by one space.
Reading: 105 mph
